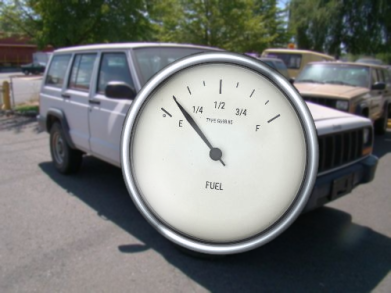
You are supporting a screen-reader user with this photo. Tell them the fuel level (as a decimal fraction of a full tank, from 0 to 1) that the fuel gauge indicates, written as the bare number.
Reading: 0.125
